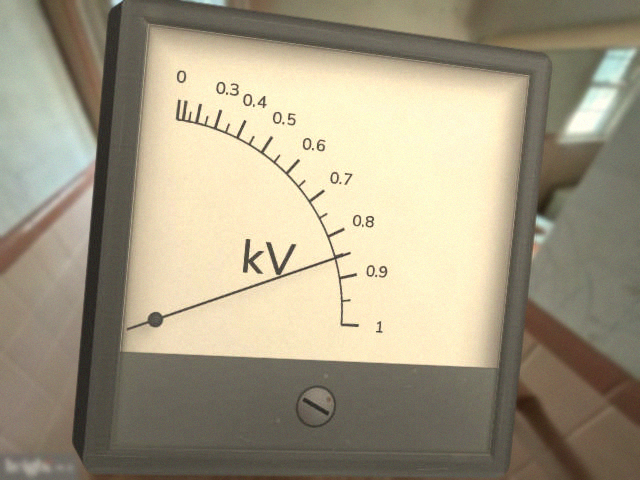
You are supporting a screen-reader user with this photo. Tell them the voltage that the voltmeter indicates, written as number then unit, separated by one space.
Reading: 0.85 kV
